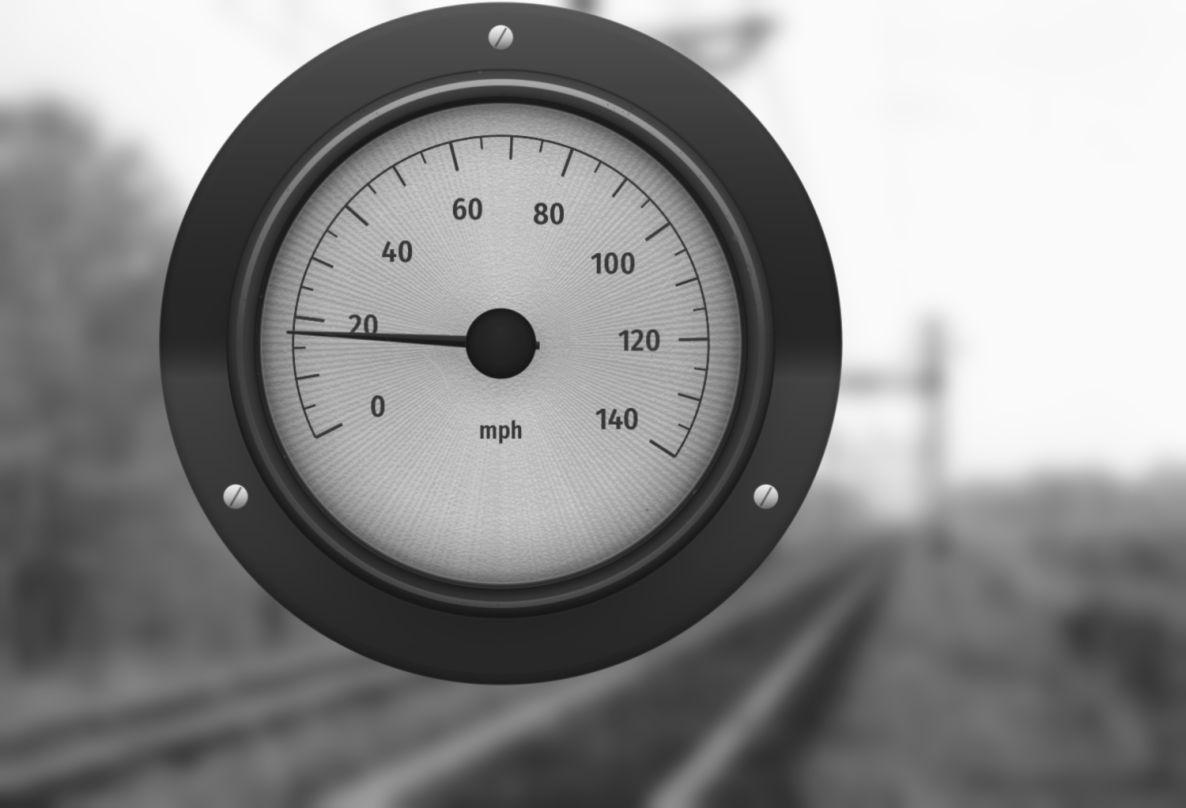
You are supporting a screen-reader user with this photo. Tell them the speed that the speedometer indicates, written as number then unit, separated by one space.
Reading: 17.5 mph
